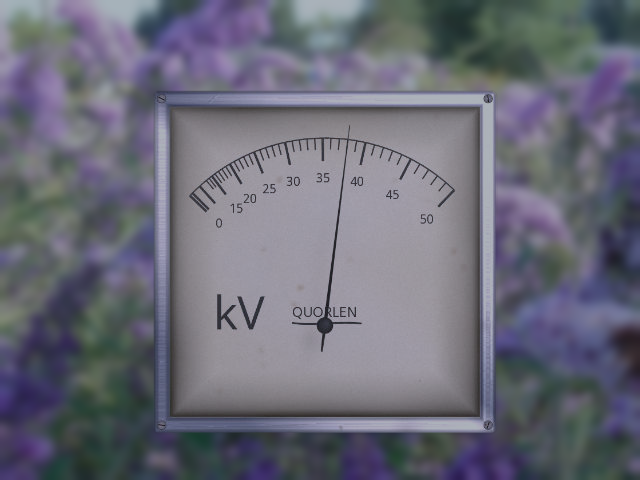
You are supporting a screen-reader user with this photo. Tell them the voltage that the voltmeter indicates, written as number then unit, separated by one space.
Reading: 38 kV
